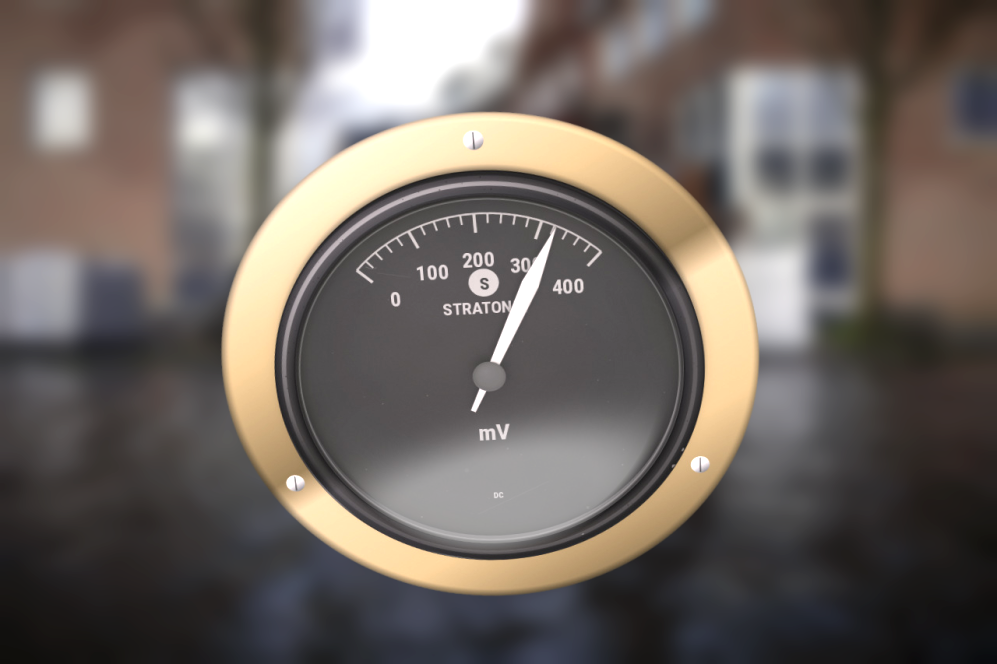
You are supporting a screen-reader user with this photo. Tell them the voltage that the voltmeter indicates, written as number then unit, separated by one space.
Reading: 320 mV
